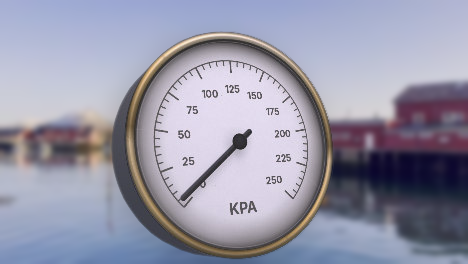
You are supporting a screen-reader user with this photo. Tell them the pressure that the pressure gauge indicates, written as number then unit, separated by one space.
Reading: 5 kPa
